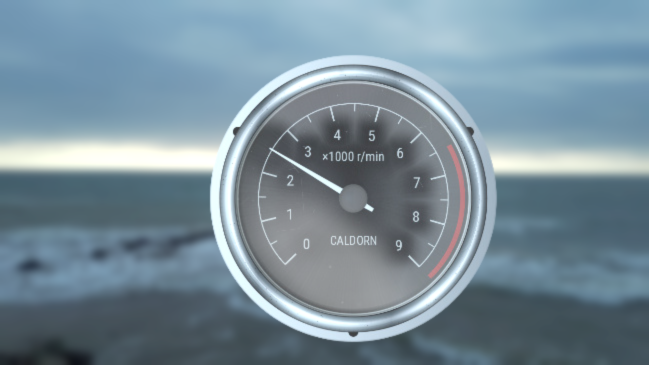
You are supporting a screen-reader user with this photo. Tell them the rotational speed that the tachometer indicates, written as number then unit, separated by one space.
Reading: 2500 rpm
